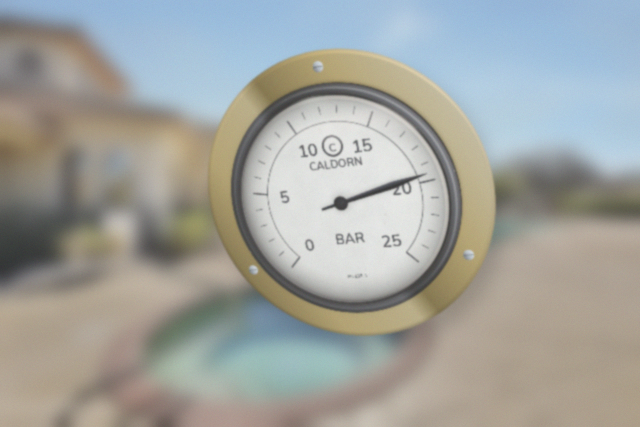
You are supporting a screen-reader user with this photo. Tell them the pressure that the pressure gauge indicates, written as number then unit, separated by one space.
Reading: 19.5 bar
